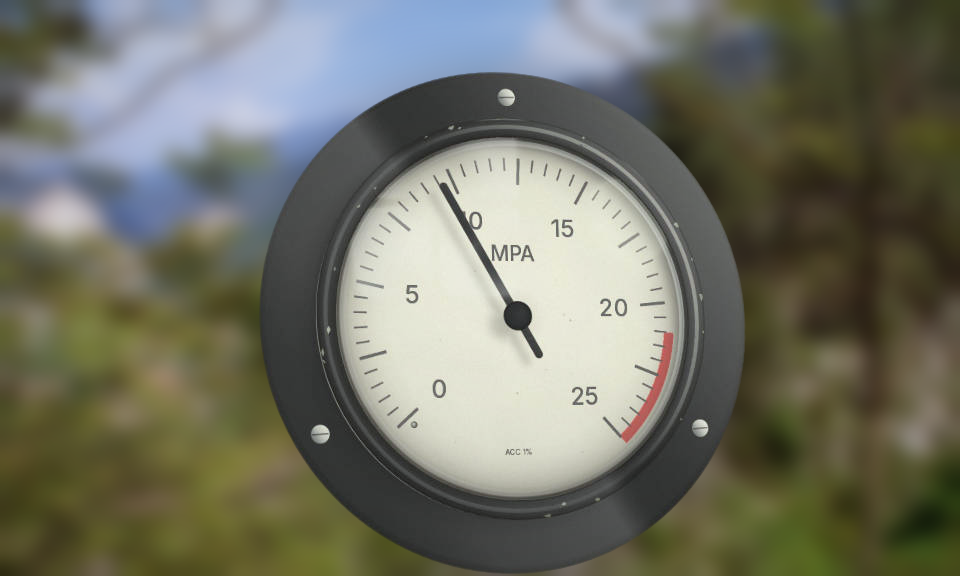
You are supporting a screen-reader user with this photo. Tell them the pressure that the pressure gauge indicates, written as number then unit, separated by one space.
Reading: 9.5 MPa
